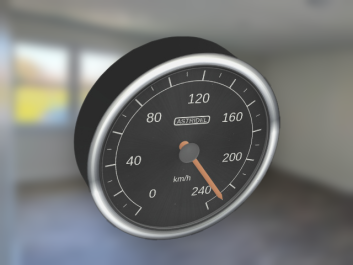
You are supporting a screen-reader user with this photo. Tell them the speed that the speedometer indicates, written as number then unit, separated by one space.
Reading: 230 km/h
